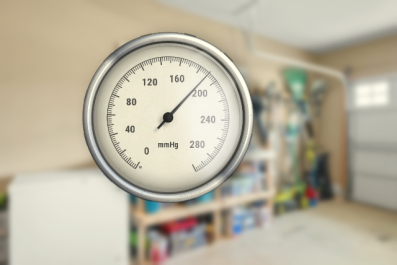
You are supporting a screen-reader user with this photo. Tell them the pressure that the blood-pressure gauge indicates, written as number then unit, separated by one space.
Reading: 190 mmHg
